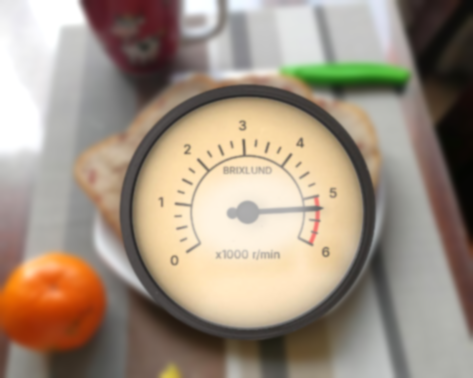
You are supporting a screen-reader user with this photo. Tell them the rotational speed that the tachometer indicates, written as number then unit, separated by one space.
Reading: 5250 rpm
